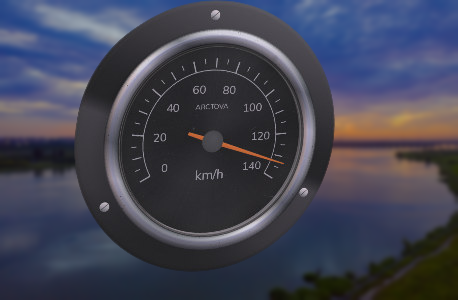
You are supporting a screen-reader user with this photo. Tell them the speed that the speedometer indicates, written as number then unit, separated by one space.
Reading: 132.5 km/h
